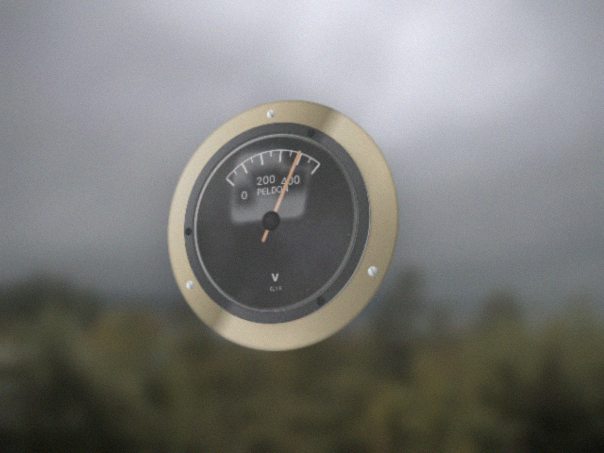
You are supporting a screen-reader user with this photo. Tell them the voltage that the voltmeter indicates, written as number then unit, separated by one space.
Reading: 400 V
